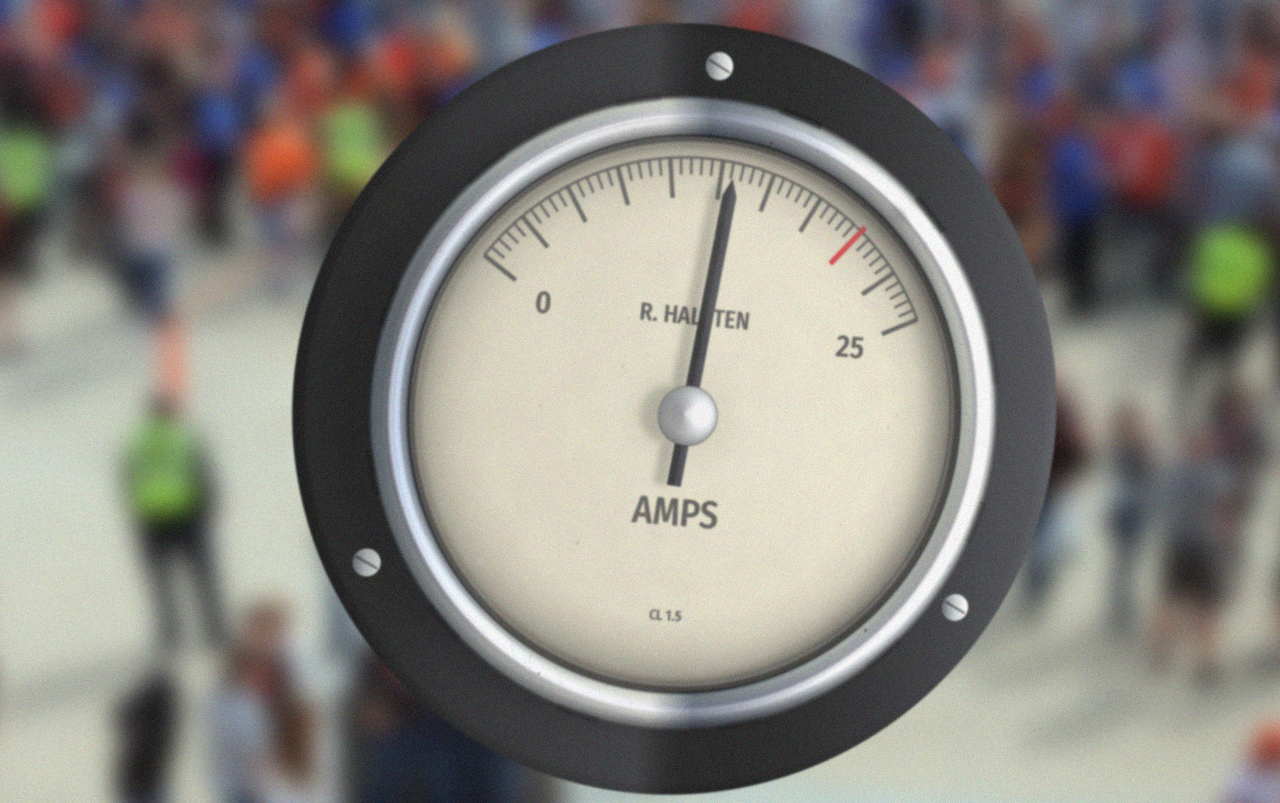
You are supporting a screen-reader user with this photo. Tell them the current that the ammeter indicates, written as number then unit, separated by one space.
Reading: 13 A
